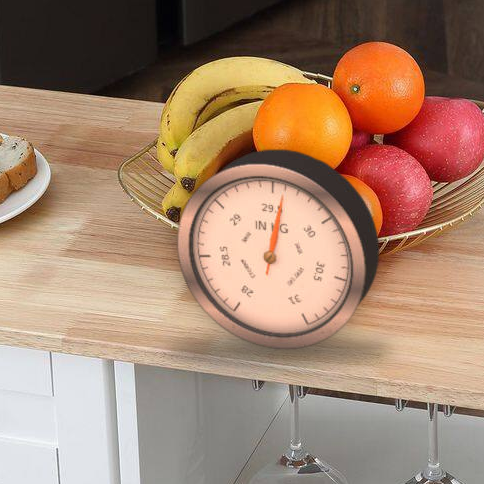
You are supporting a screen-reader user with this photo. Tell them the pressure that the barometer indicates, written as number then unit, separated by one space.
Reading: 29.6 inHg
